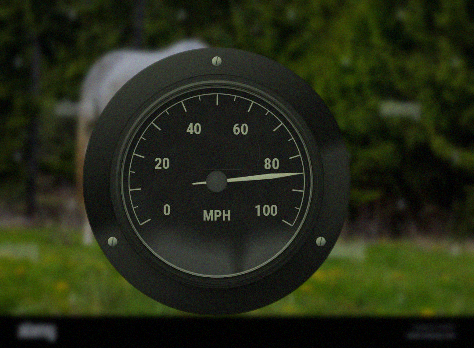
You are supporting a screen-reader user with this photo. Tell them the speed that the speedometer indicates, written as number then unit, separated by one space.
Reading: 85 mph
